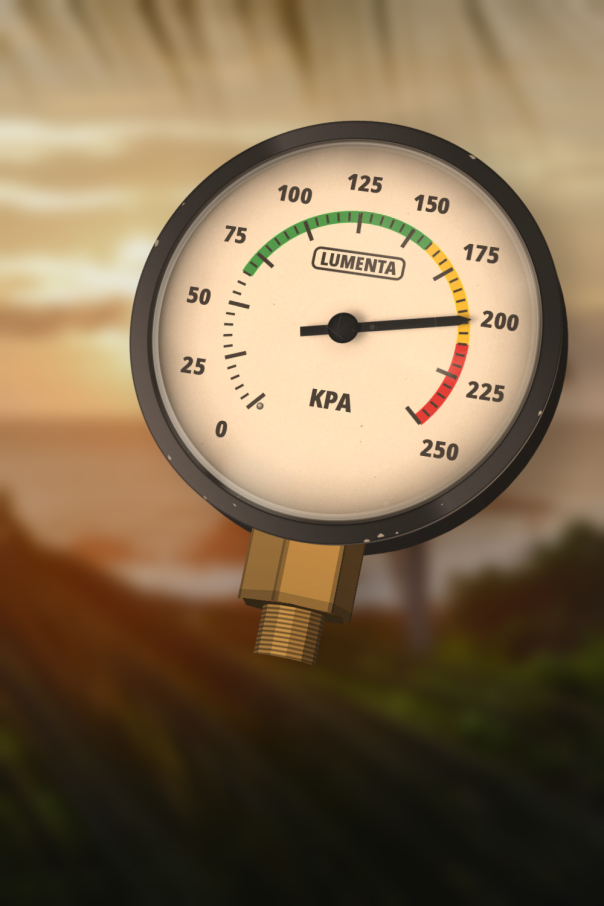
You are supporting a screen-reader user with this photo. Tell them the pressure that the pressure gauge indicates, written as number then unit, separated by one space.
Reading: 200 kPa
